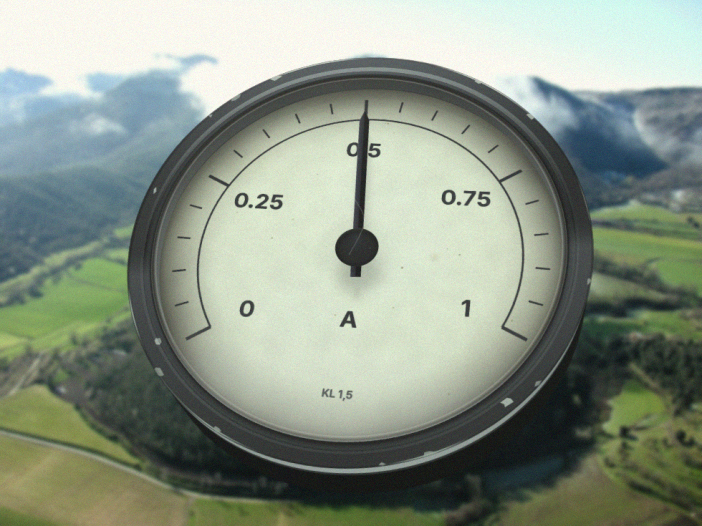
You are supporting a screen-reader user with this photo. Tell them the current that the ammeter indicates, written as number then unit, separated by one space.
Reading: 0.5 A
